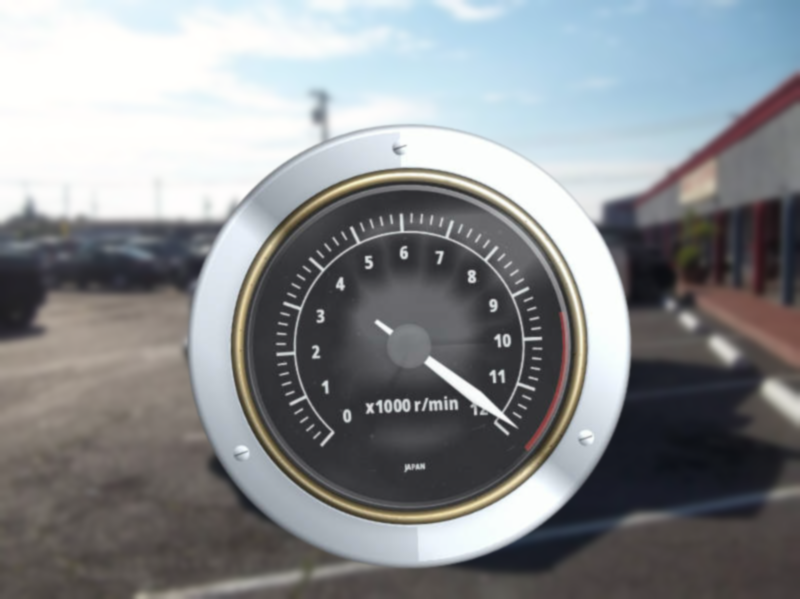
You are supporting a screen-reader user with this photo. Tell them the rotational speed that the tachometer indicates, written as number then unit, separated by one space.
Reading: 11800 rpm
